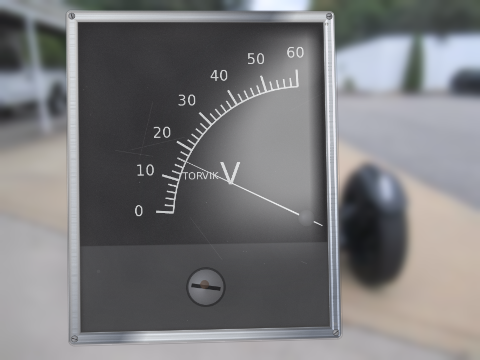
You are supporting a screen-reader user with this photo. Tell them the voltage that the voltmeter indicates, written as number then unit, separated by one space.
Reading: 16 V
